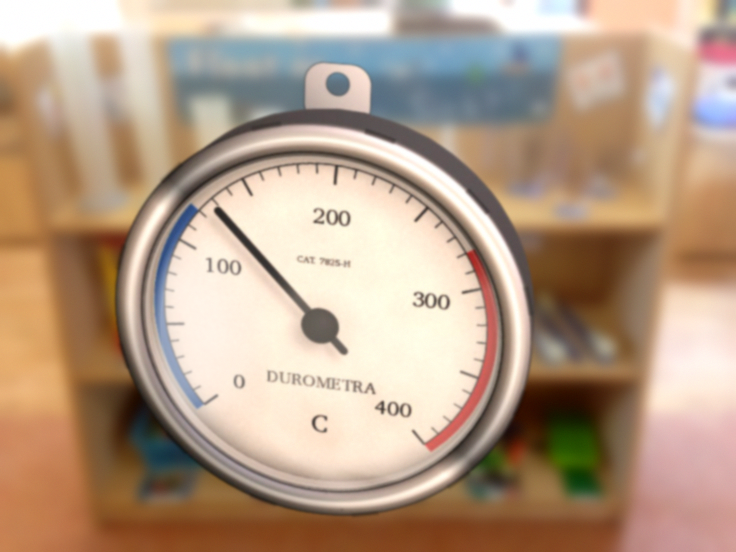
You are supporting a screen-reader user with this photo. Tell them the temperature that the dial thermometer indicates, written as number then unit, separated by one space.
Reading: 130 °C
